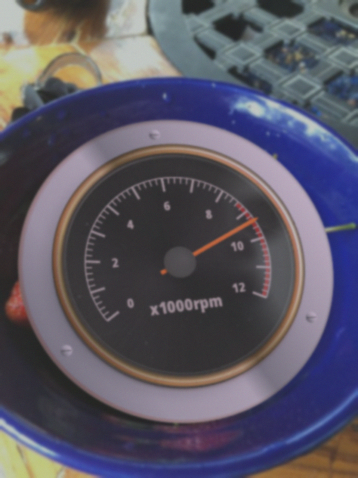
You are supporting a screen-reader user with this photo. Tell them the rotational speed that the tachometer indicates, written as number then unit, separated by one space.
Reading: 9400 rpm
